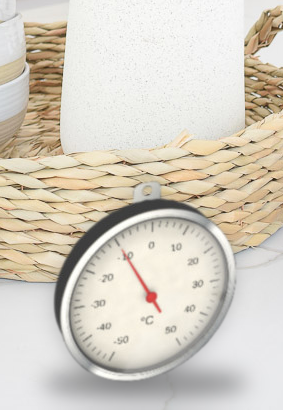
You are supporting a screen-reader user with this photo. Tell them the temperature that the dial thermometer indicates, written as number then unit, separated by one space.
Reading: -10 °C
